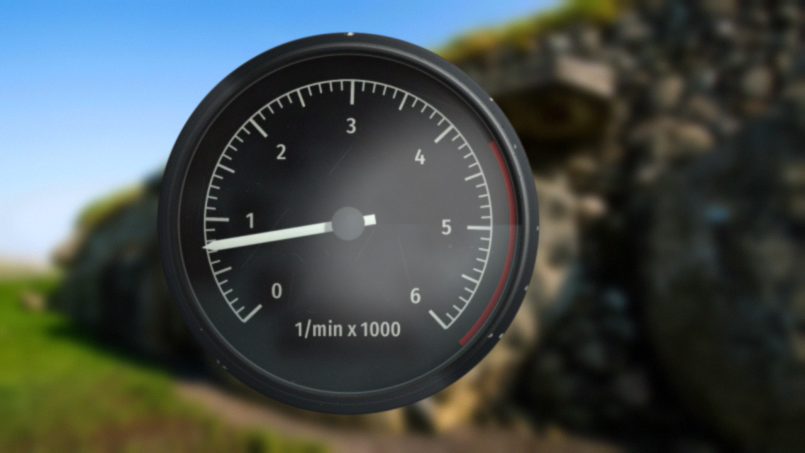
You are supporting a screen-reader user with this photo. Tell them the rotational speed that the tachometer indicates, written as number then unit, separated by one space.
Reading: 750 rpm
